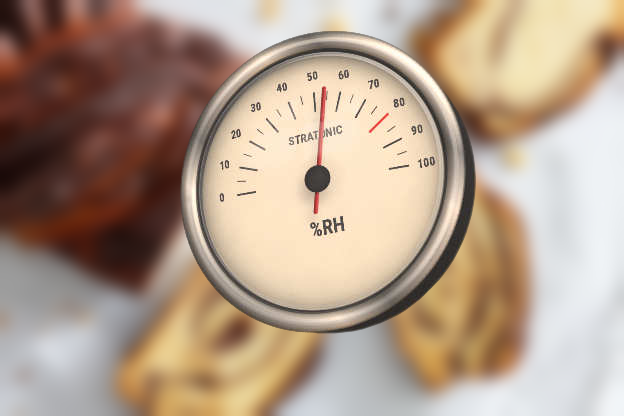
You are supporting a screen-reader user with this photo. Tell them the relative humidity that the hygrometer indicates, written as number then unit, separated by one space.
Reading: 55 %
